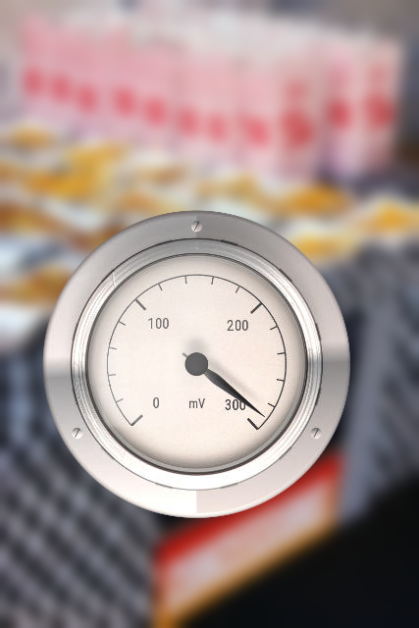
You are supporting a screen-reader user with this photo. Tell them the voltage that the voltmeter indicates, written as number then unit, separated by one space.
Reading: 290 mV
